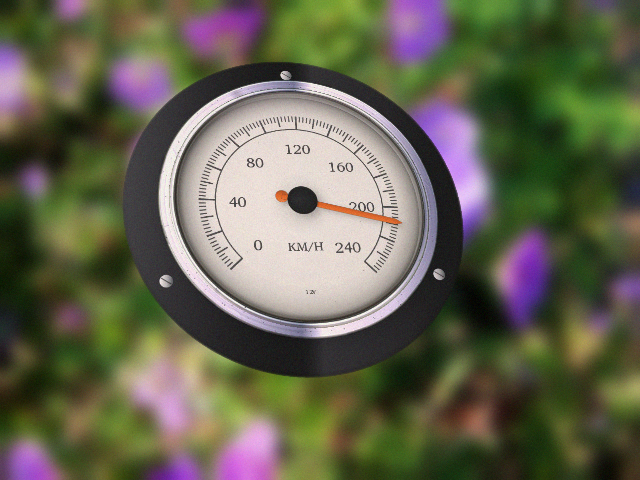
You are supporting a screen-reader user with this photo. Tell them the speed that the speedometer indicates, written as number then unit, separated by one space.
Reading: 210 km/h
